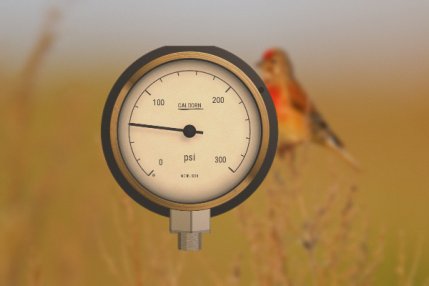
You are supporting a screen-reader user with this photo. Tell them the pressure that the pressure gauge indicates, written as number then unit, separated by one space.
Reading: 60 psi
